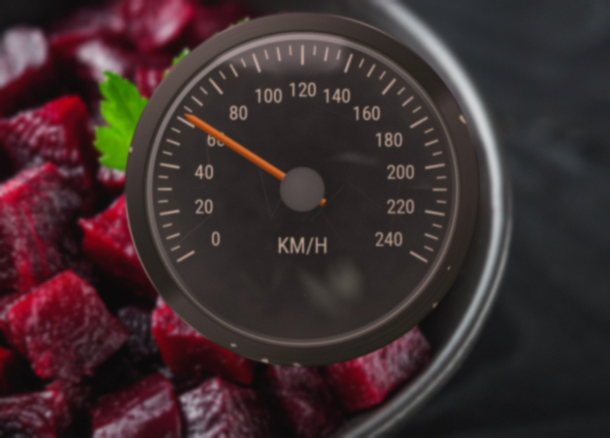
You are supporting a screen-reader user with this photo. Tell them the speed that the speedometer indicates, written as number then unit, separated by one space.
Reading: 62.5 km/h
